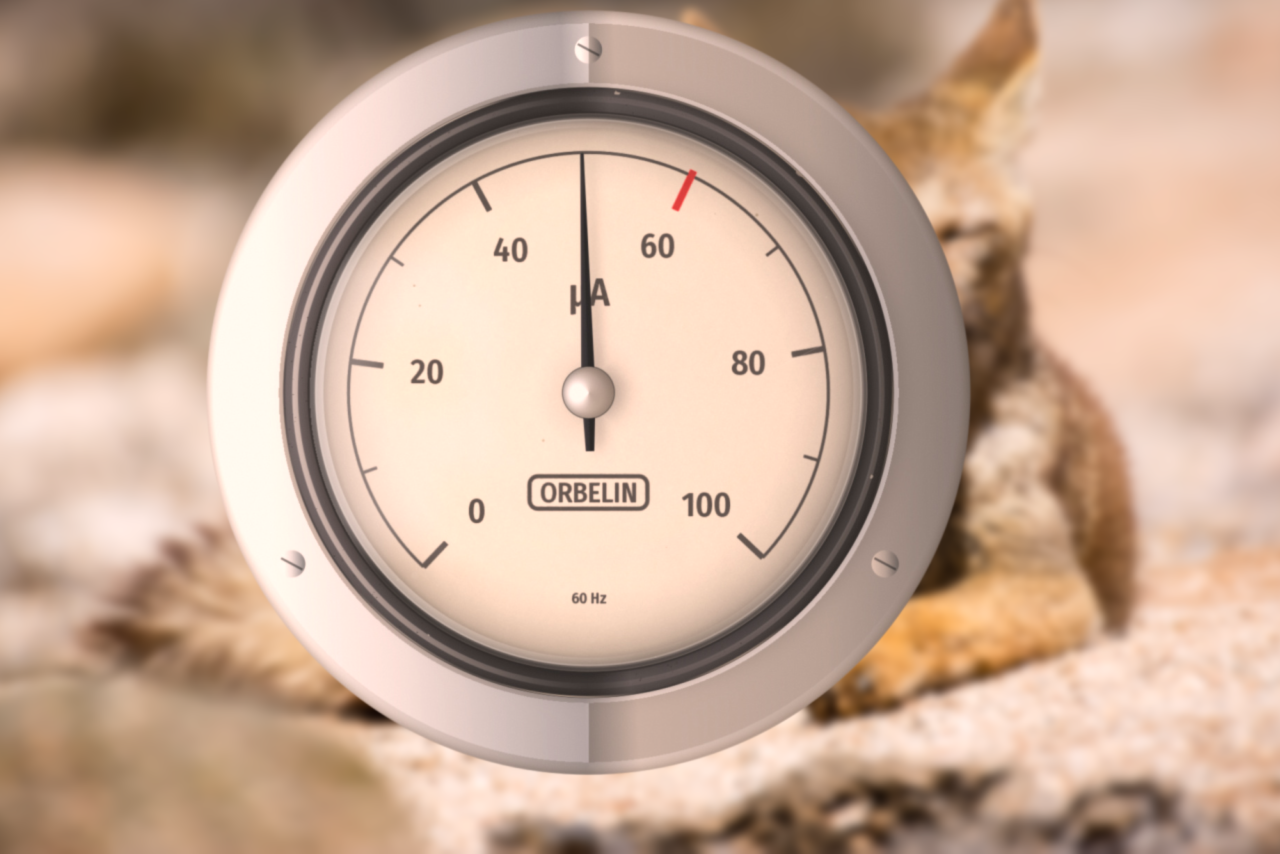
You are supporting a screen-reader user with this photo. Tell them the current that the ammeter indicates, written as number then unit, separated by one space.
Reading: 50 µA
